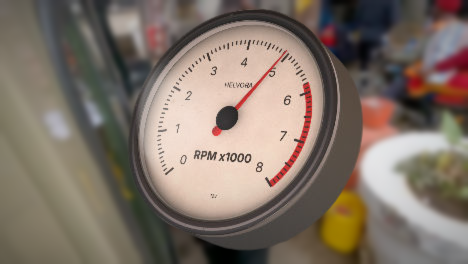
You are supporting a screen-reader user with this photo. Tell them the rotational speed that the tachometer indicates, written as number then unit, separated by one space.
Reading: 5000 rpm
